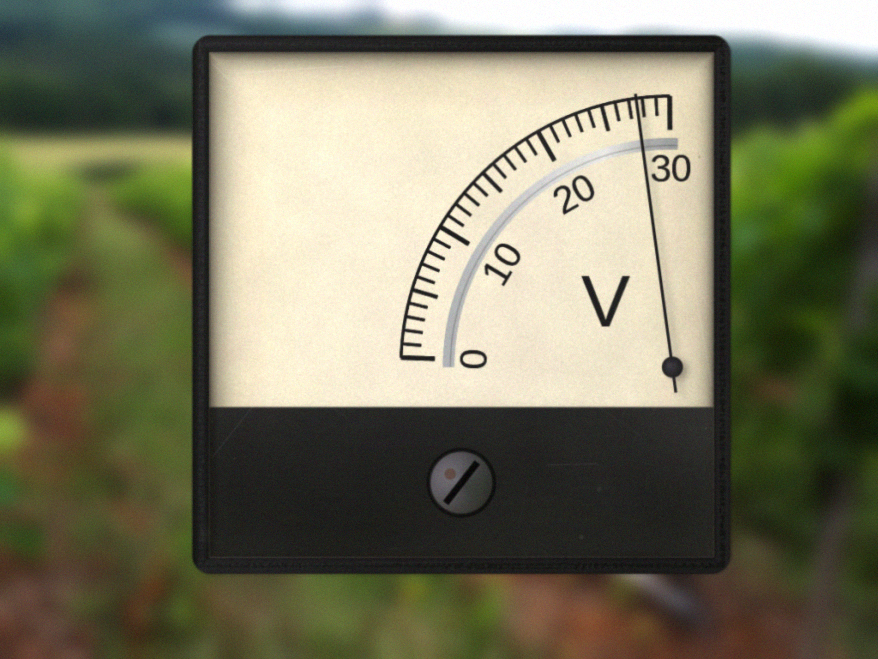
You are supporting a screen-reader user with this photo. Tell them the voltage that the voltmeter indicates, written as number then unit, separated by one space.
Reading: 27.5 V
